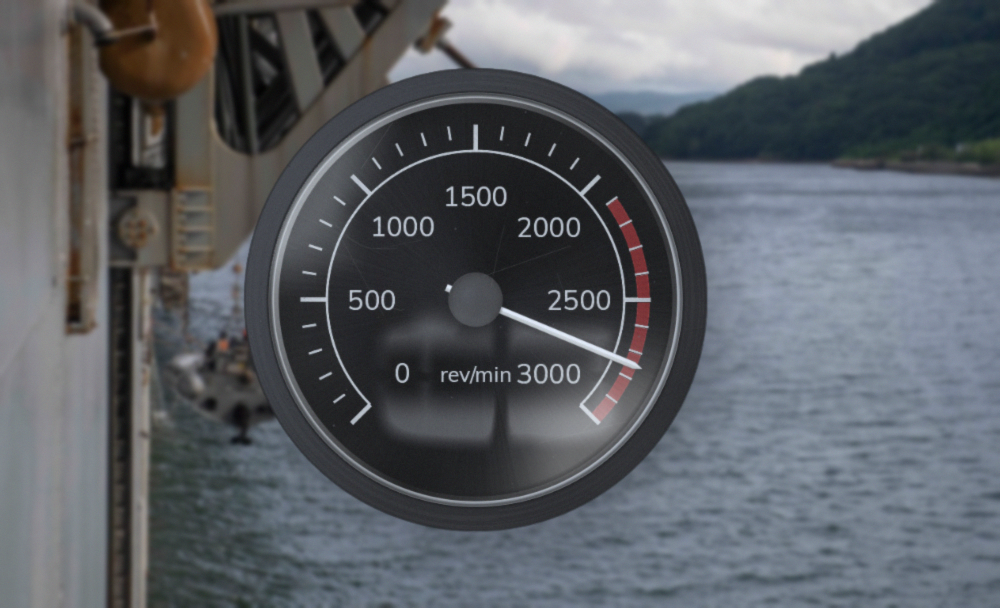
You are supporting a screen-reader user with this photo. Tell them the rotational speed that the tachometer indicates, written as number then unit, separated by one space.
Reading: 2750 rpm
